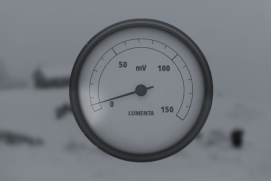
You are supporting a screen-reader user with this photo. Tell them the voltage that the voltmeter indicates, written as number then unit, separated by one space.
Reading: 5 mV
